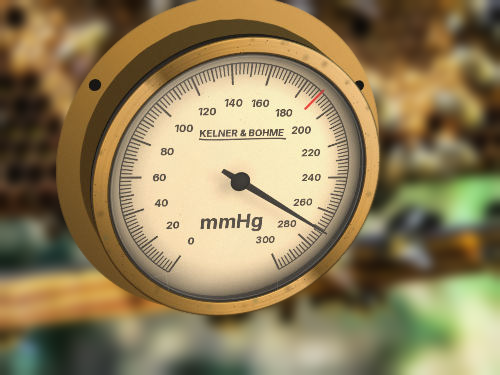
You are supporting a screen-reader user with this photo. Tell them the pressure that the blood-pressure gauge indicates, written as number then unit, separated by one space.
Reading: 270 mmHg
